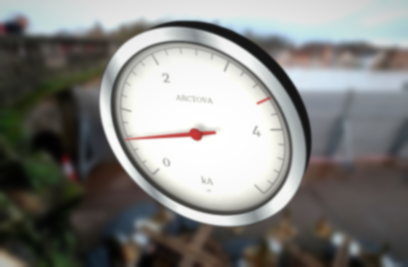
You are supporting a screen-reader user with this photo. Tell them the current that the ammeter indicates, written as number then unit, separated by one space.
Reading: 0.6 kA
